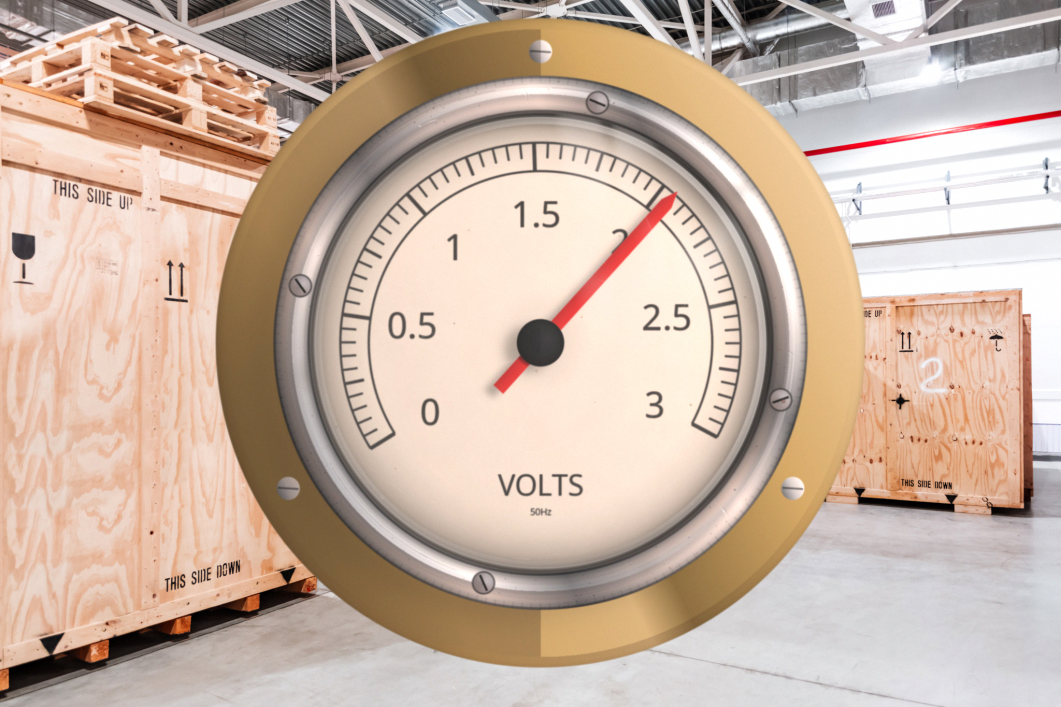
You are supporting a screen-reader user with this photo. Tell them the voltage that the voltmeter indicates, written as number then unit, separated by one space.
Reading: 2.05 V
